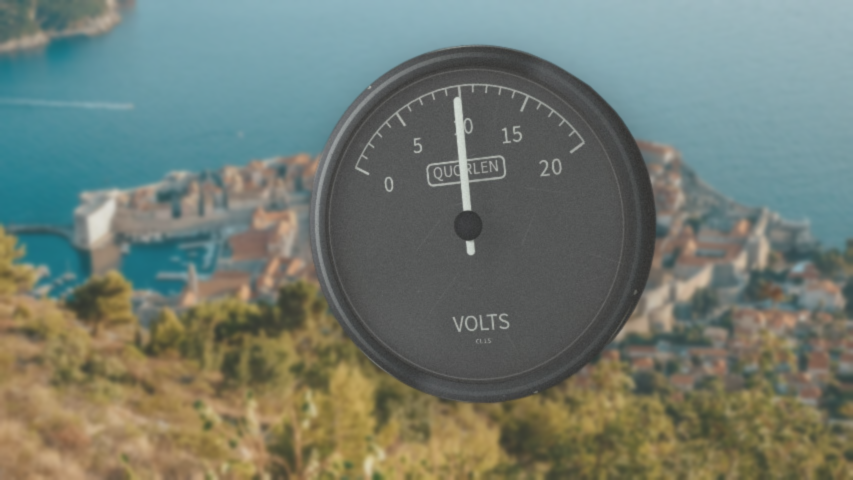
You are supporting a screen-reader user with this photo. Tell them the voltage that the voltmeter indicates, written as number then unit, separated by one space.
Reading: 10 V
